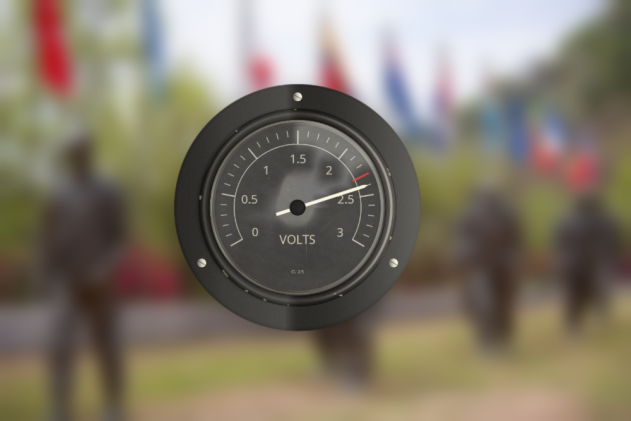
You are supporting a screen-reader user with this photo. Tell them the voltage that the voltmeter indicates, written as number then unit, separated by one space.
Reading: 2.4 V
